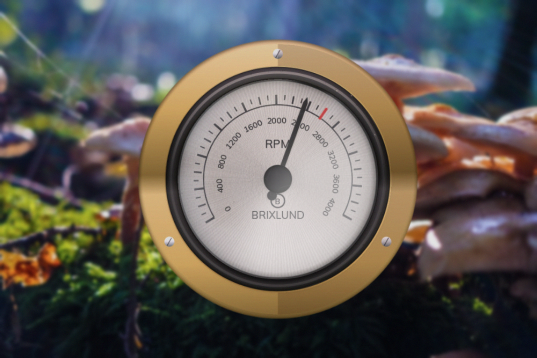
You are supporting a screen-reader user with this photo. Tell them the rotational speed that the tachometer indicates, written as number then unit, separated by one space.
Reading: 2350 rpm
